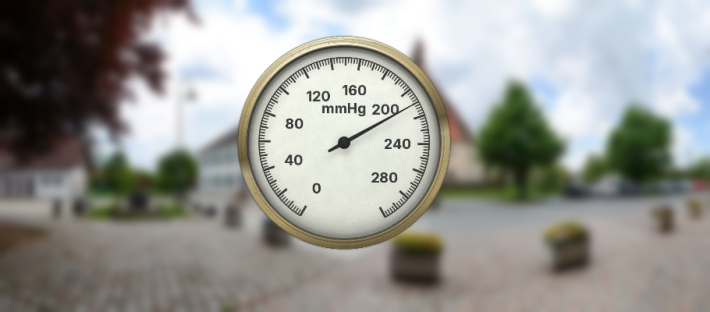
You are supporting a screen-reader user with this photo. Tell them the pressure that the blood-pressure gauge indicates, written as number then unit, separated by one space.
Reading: 210 mmHg
